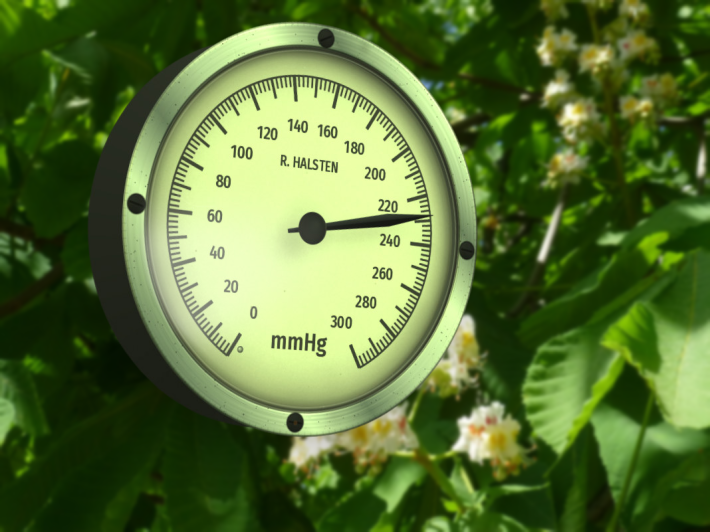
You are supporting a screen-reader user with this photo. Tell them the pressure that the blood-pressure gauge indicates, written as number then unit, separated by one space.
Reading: 228 mmHg
